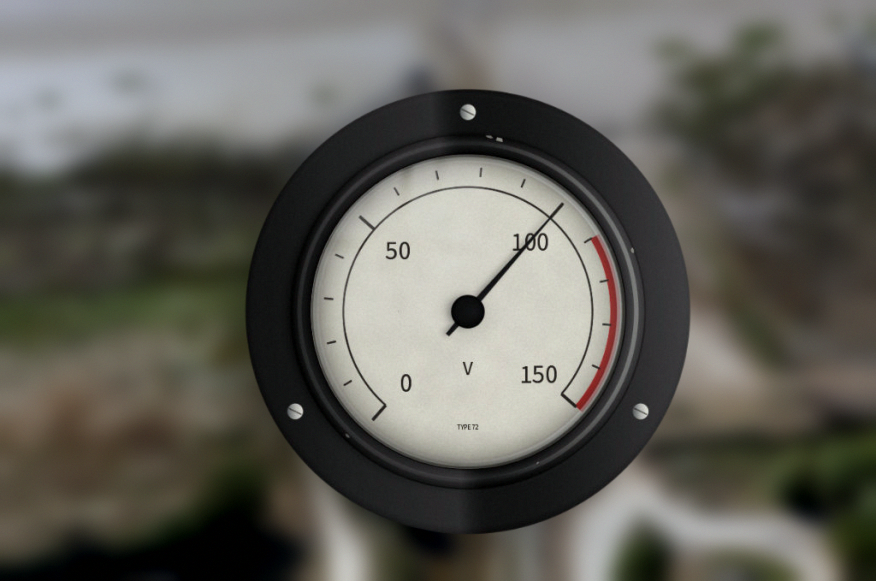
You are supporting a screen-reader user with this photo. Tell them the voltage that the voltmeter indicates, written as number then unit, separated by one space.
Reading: 100 V
